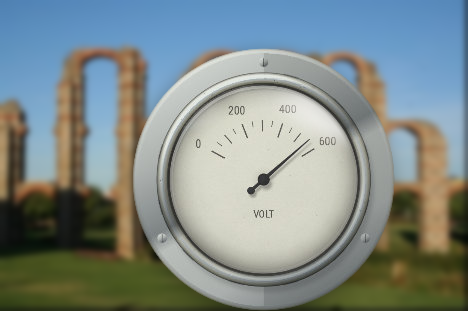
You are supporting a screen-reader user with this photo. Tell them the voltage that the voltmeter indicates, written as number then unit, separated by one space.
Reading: 550 V
